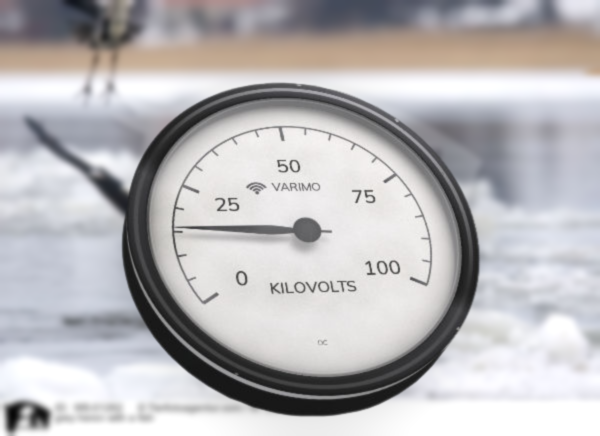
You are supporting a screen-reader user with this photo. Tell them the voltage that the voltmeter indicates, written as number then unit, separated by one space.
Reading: 15 kV
